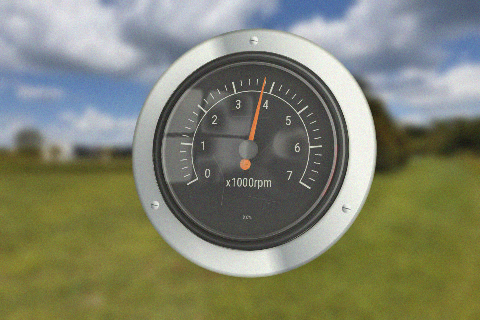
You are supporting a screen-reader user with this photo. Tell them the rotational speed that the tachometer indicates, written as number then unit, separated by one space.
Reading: 3800 rpm
